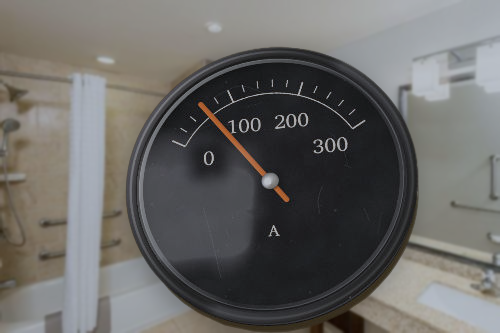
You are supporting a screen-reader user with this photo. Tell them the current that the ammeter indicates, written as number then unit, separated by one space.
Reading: 60 A
